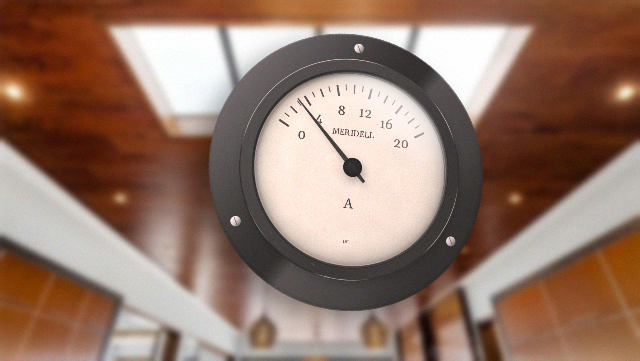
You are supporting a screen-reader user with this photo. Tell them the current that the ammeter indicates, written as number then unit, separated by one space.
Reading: 3 A
